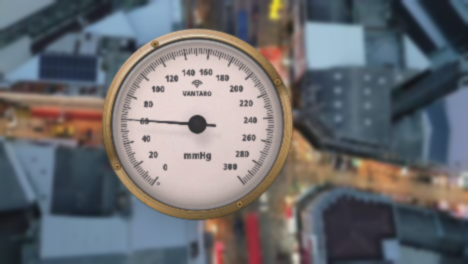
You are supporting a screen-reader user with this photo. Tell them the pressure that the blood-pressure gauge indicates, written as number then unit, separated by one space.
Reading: 60 mmHg
